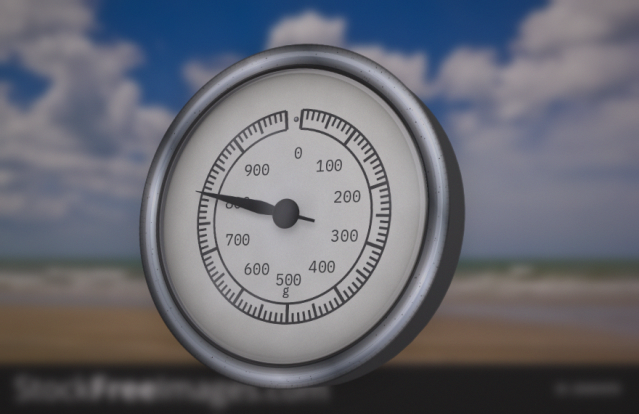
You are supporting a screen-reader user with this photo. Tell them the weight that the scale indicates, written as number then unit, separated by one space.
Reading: 800 g
